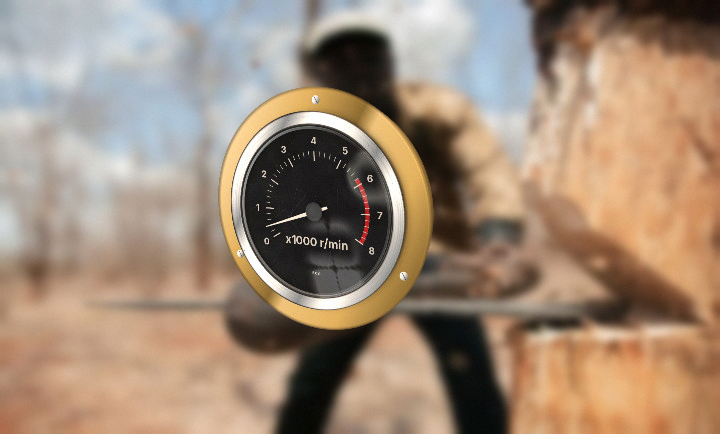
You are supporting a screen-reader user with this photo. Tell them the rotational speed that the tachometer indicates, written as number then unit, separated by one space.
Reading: 400 rpm
